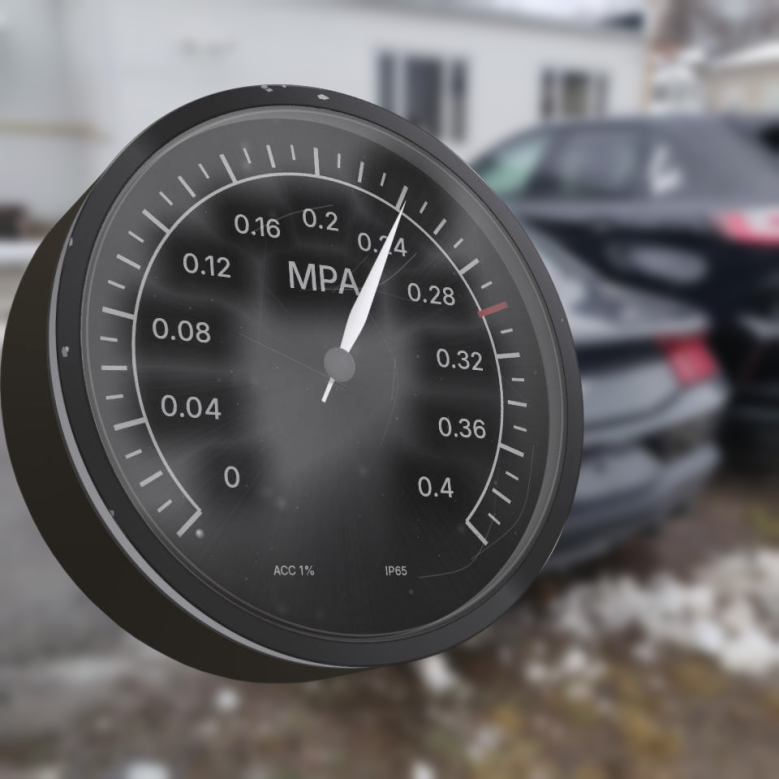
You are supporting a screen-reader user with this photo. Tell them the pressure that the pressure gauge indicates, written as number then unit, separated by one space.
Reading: 0.24 MPa
